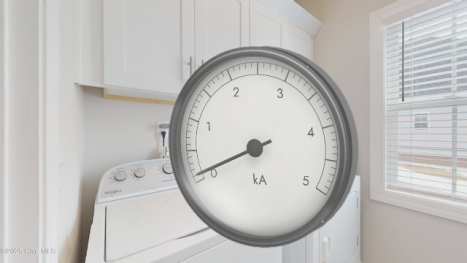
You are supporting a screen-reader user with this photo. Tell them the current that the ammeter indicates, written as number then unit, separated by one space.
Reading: 0.1 kA
